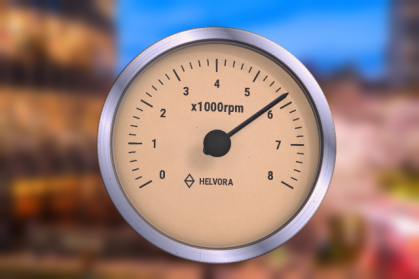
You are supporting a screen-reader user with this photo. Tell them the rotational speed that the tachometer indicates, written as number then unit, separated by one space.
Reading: 5800 rpm
